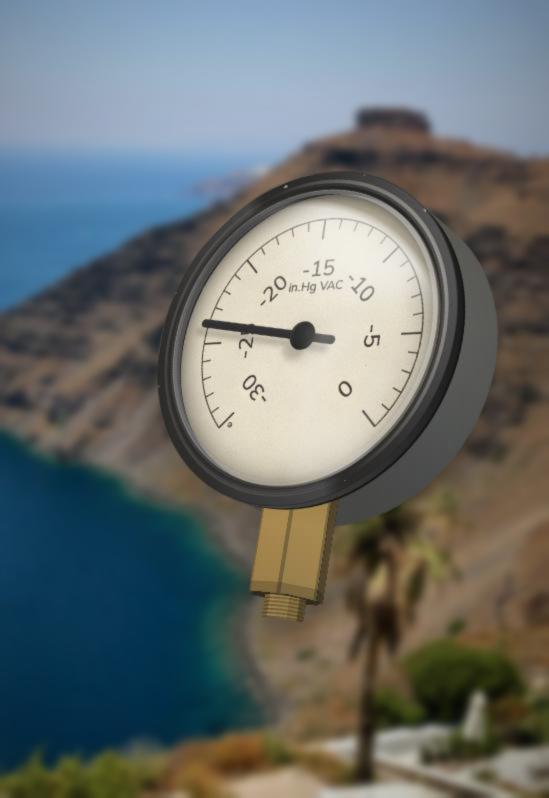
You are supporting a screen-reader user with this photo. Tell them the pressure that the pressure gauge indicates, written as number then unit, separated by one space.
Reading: -24 inHg
